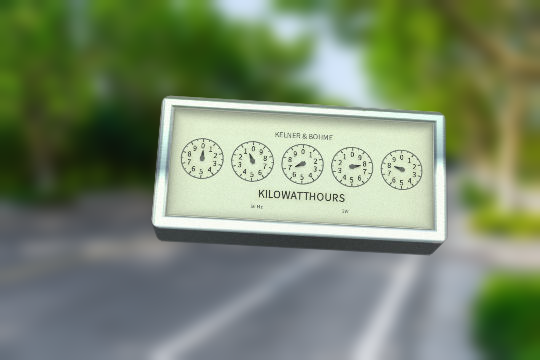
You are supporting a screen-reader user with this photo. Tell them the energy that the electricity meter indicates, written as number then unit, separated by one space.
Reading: 678 kWh
